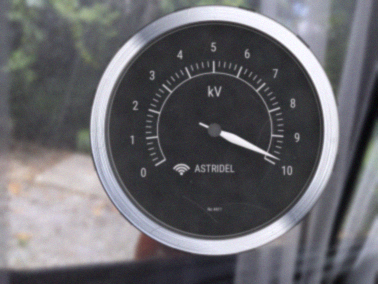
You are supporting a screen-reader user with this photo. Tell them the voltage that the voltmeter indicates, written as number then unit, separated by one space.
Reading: 9.8 kV
